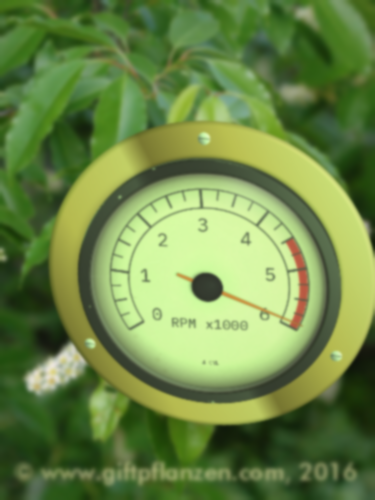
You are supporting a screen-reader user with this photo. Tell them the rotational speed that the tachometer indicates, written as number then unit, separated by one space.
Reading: 5875 rpm
